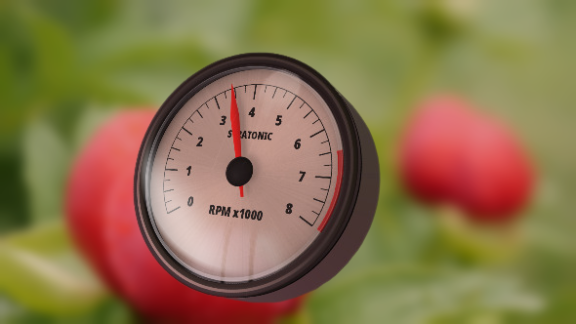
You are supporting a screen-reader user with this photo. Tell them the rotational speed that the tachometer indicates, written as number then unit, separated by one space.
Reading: 3500 rpm
